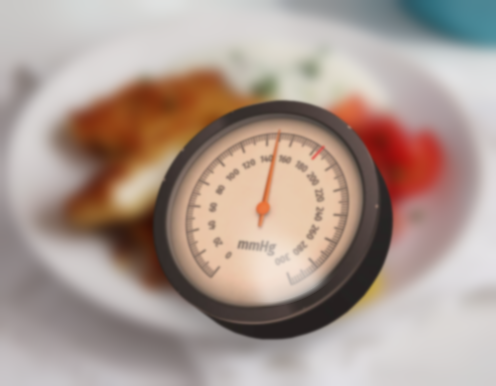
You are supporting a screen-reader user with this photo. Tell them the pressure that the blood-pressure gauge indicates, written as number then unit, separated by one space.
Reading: 150 mmHg
